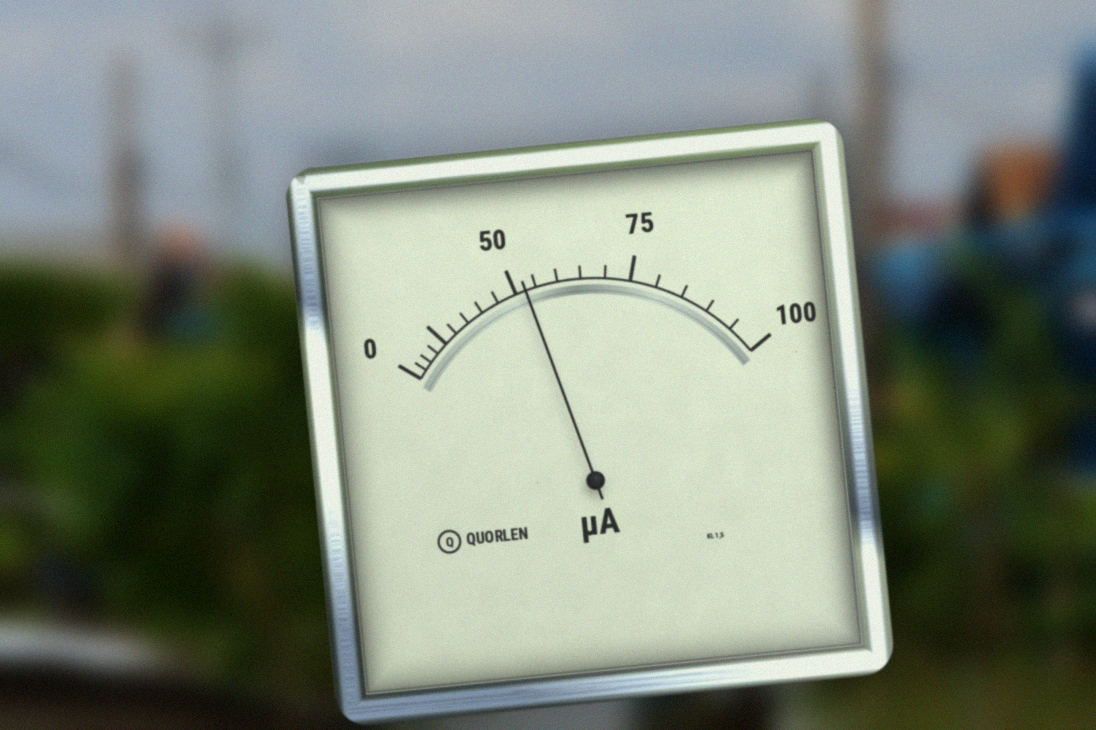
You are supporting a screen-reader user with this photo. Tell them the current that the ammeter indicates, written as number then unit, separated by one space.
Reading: 52.5 µA
